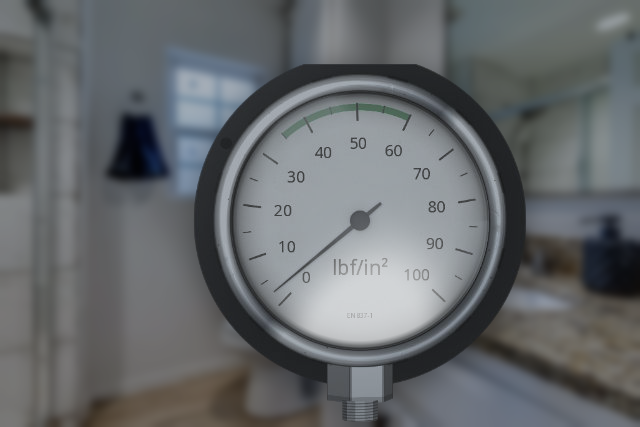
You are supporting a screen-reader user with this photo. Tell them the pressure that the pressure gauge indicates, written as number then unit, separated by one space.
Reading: 2.5 psi
